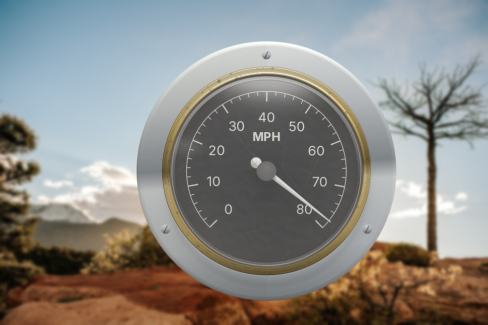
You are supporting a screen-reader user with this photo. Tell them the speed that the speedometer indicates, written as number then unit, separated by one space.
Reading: 78 mph
